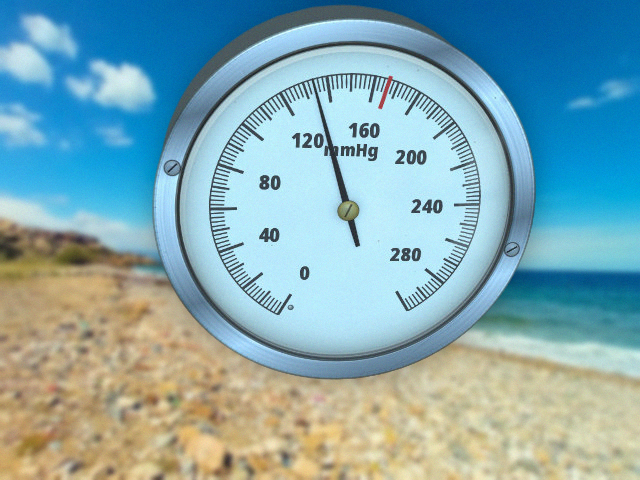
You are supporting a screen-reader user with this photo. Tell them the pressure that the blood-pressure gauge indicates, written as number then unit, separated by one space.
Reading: 134 mmHg
